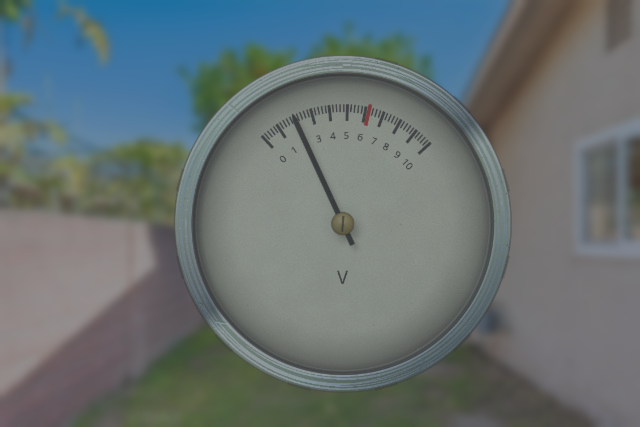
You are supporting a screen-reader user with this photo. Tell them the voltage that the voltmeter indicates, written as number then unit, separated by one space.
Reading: 2 V
